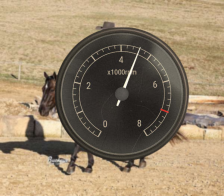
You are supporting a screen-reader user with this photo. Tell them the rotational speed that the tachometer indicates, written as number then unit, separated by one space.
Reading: 4600 rpm
